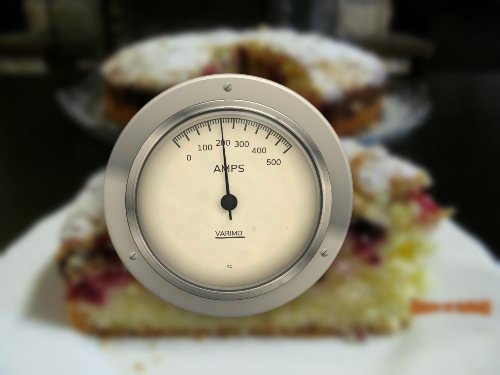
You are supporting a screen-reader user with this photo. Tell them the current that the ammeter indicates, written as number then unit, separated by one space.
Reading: 200 A
